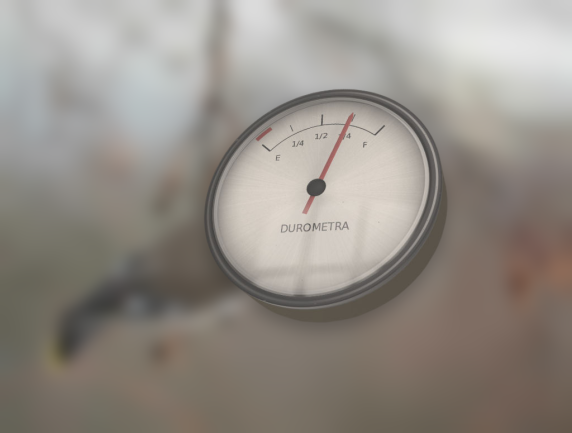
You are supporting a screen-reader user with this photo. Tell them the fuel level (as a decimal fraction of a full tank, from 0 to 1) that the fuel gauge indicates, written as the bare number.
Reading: 0.75
